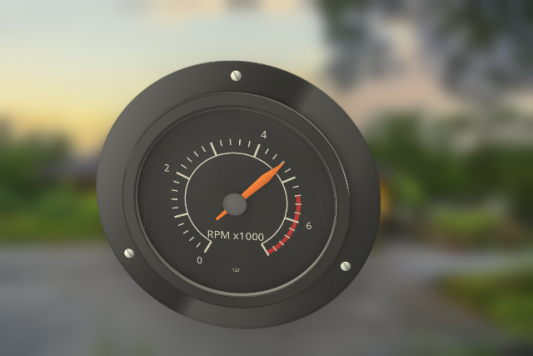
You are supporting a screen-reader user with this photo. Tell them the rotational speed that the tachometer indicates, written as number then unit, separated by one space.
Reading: 4600 rpm
